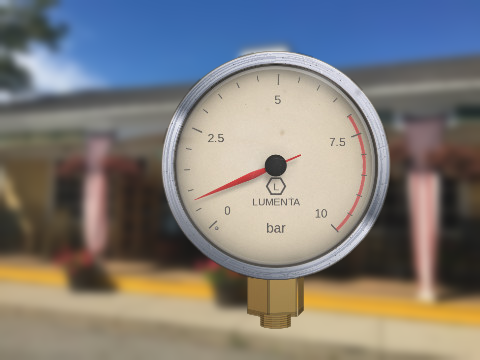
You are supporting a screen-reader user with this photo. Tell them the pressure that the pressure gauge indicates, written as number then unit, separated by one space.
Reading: 0.75 bar
